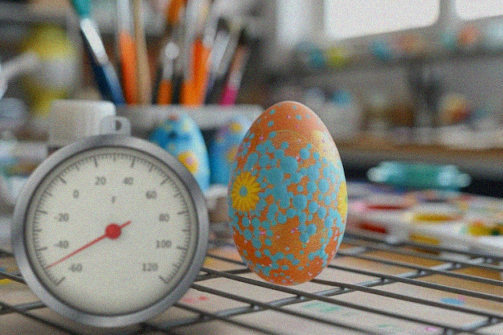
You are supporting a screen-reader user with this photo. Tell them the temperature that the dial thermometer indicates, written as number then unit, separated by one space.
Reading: -50 °F
